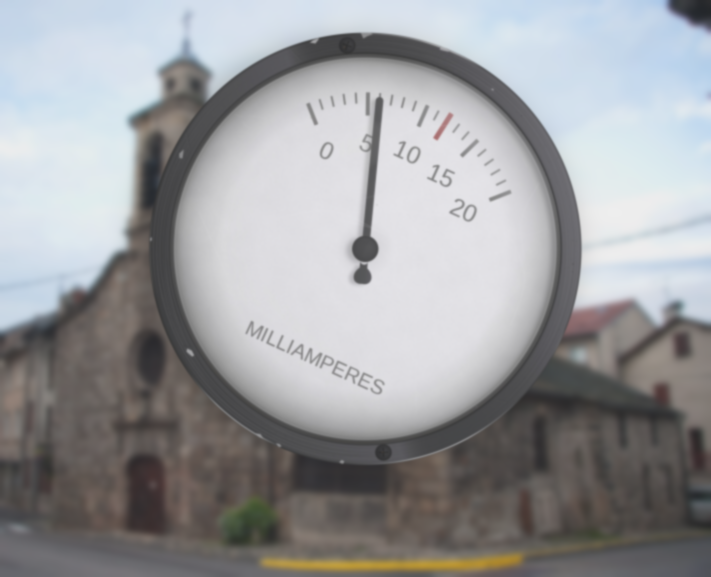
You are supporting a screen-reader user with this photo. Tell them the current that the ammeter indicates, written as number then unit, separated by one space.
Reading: 6 mA
